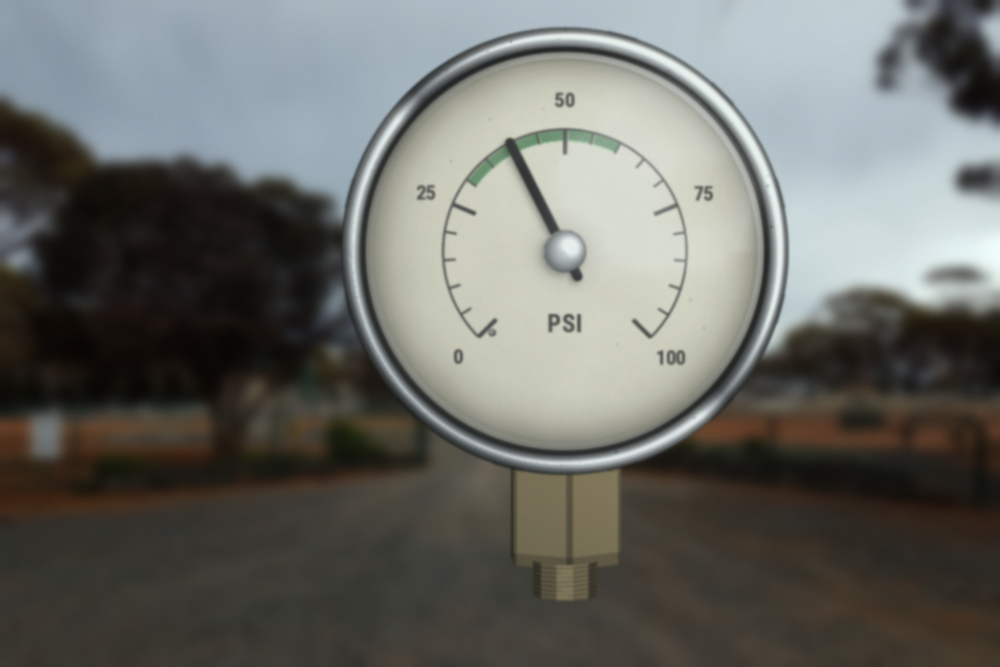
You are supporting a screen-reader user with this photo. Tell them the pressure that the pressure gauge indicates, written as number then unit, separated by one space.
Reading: 40 psi
